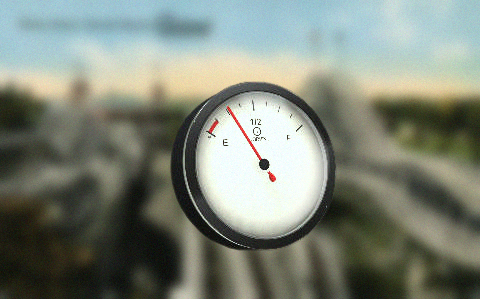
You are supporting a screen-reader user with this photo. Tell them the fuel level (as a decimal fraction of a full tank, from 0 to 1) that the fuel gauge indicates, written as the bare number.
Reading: 0.25
